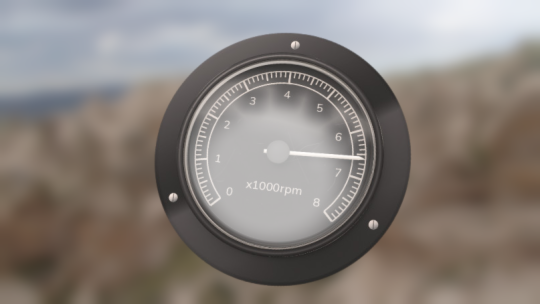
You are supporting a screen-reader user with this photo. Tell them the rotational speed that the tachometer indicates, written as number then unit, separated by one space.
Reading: 6600 rpm
